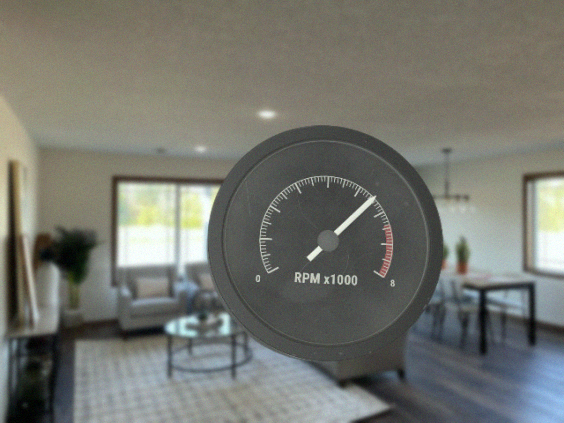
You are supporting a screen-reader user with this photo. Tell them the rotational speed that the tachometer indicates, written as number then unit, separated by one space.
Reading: 5500 rpm
